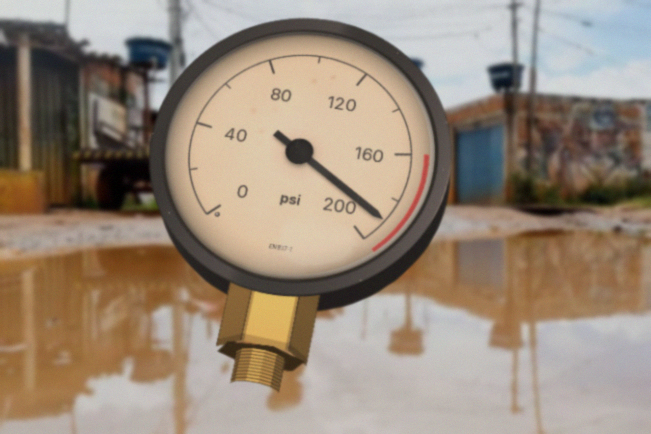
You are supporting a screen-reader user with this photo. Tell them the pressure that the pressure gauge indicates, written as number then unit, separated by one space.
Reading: 190 psi
